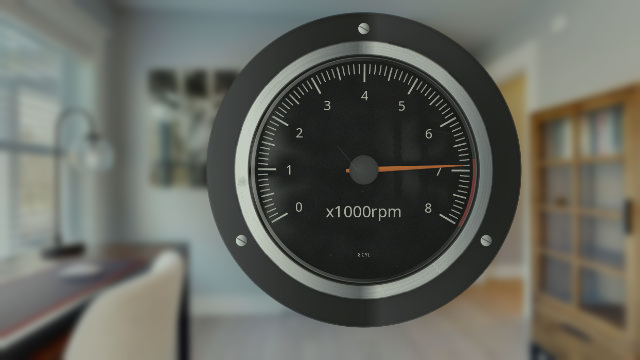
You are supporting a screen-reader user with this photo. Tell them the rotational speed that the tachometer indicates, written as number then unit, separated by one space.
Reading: 6900 rpm
